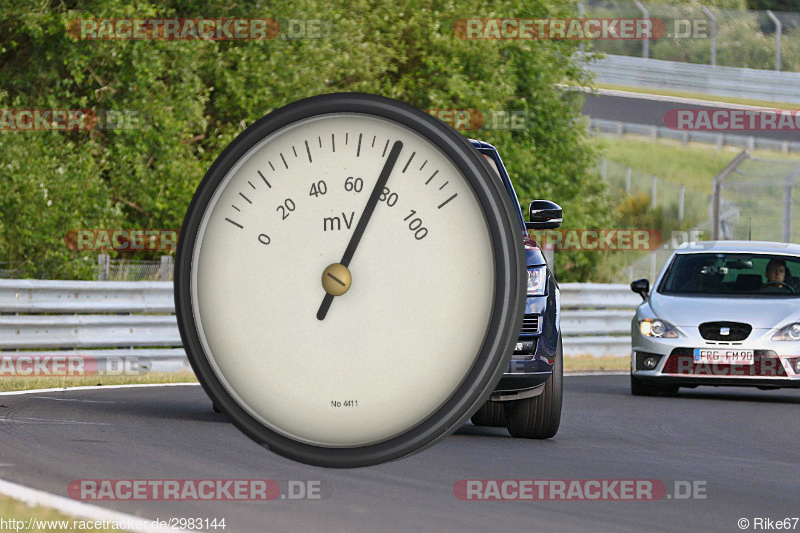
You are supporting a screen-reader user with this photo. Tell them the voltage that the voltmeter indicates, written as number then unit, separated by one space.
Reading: 75 mV
